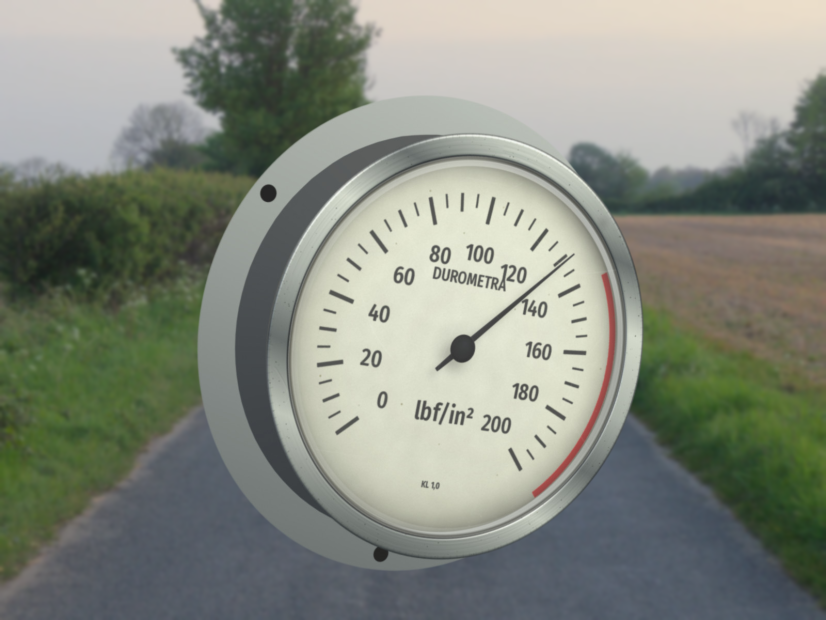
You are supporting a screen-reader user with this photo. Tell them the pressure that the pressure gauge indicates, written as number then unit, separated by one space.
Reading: 130 psi
